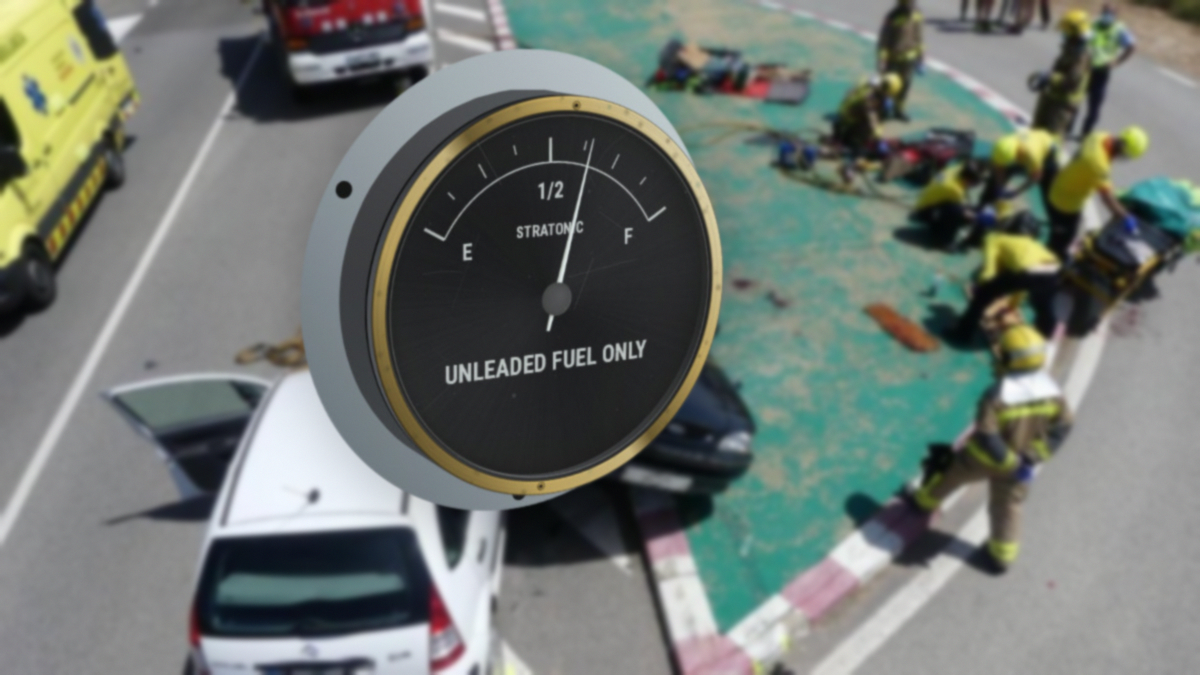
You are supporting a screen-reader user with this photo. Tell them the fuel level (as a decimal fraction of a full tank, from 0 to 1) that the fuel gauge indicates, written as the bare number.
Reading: 0.625
